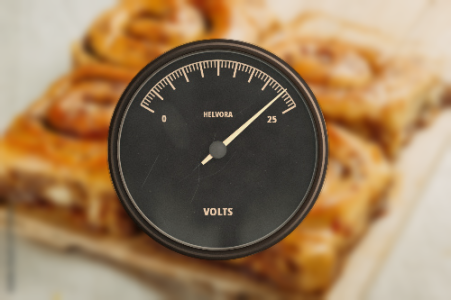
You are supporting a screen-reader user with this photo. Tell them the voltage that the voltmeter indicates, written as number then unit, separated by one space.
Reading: 22.5 V
